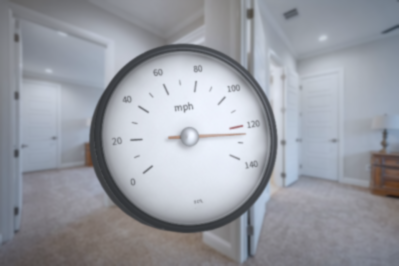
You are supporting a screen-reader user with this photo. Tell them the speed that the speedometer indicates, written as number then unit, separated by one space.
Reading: 125 mph
